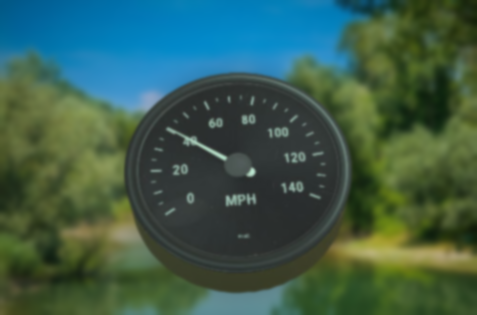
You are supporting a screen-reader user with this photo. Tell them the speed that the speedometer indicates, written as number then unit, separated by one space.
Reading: 40 mph
